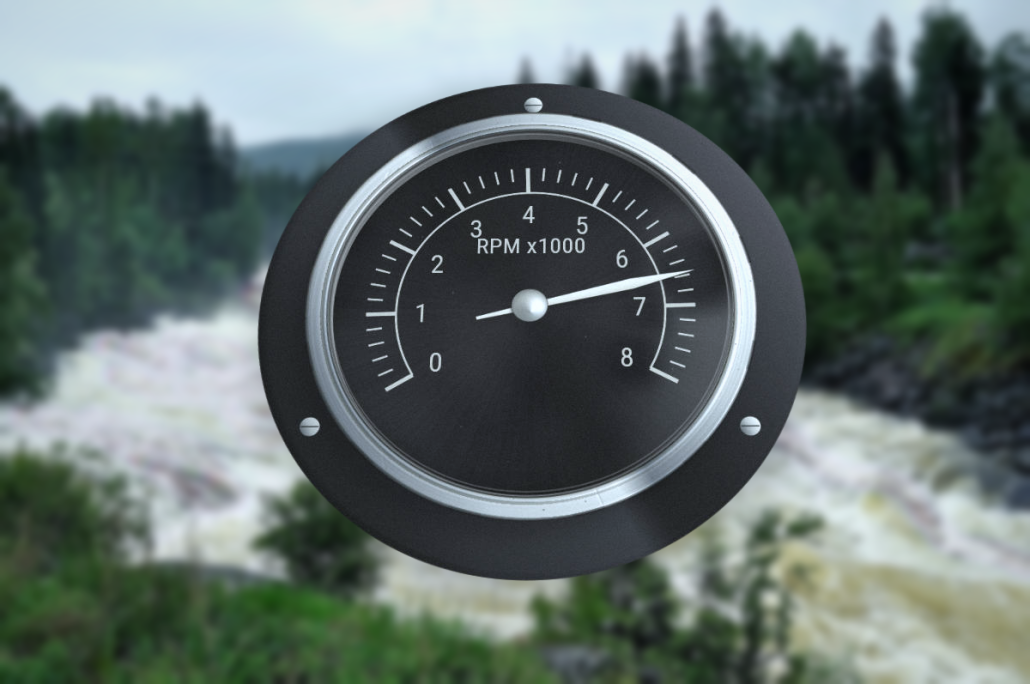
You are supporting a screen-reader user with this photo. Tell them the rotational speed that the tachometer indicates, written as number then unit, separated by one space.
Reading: 6600 rpm
